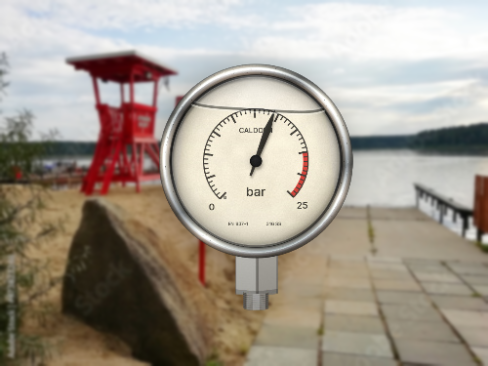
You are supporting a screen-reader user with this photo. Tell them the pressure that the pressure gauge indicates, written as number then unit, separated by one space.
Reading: 14.5 bar
